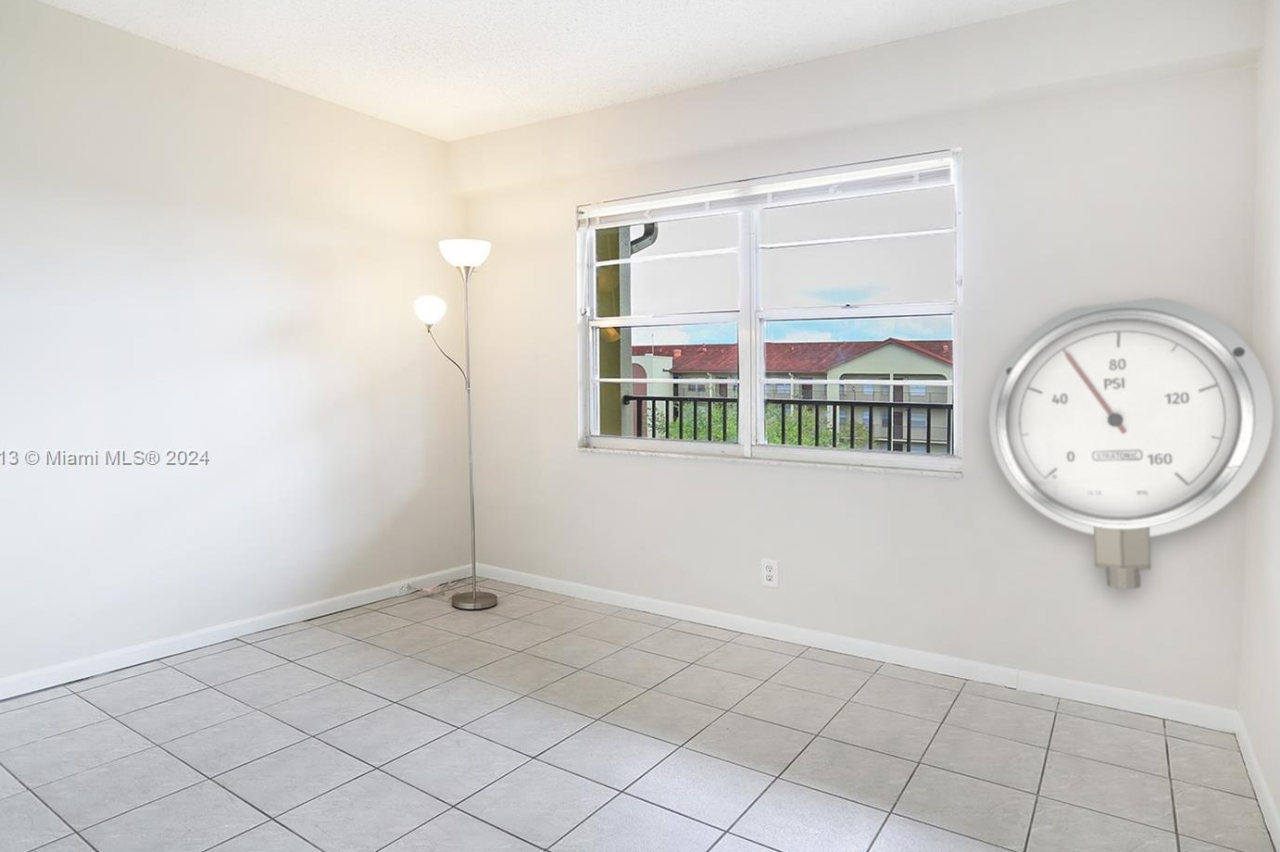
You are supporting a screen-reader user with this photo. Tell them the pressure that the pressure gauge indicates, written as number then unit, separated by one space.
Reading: 60 psi
